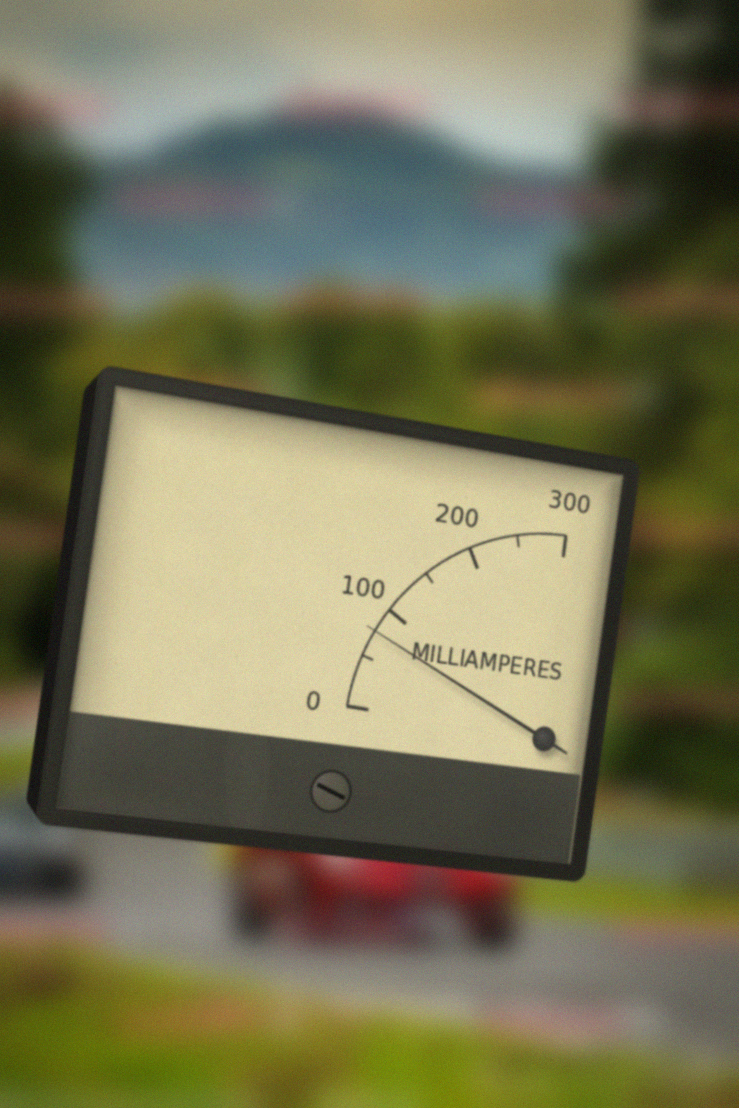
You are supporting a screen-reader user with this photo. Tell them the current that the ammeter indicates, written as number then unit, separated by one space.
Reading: 75 mA
